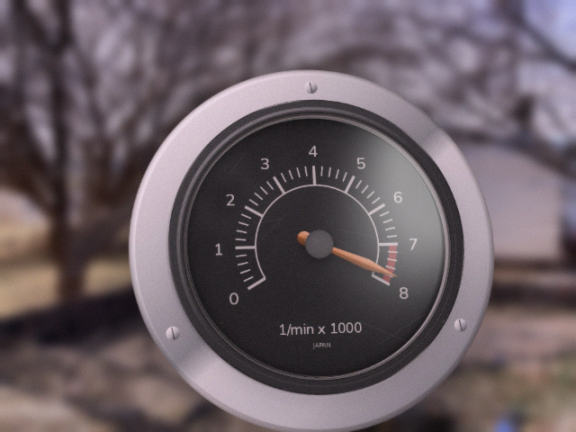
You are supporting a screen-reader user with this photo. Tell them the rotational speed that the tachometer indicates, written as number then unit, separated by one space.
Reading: 7800 rpm
